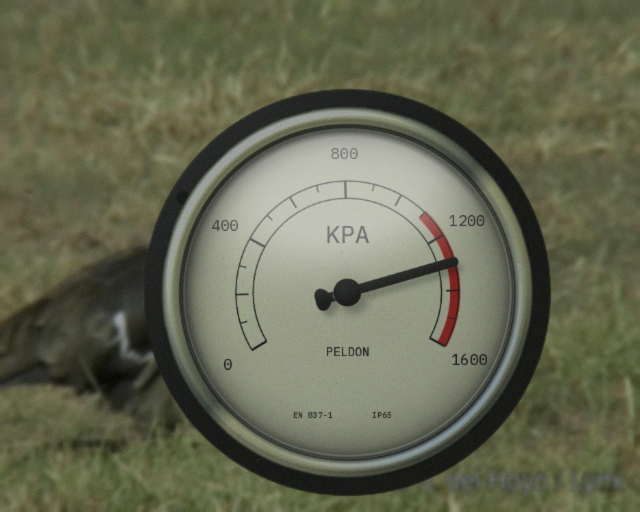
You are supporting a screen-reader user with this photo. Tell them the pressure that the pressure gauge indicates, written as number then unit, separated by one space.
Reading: 1300 kPa
